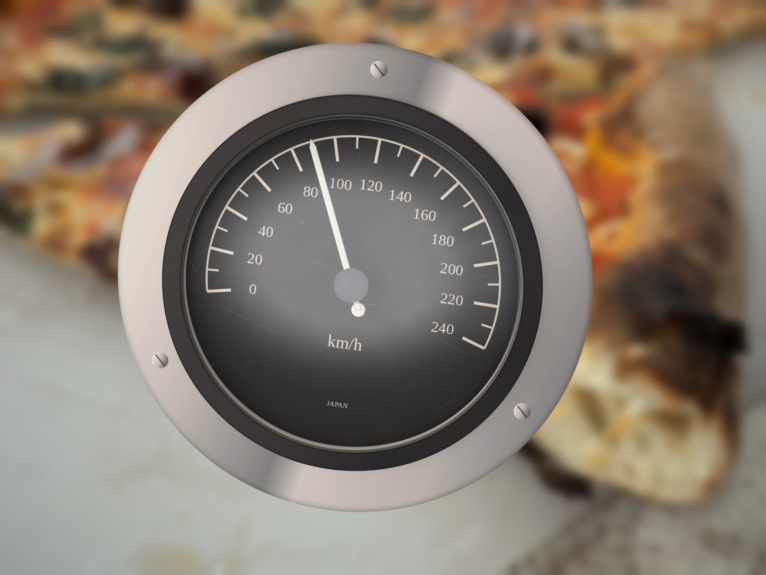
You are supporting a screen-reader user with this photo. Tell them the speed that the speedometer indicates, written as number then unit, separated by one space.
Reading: 90 km/h
